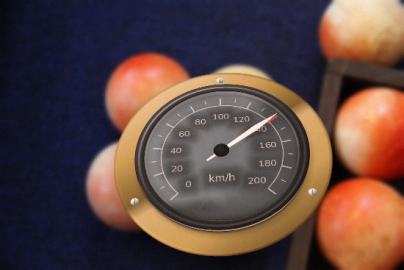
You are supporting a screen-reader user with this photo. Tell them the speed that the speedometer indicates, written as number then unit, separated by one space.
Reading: 140 km/h
